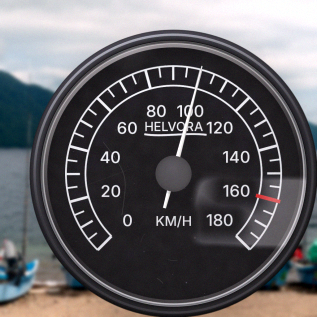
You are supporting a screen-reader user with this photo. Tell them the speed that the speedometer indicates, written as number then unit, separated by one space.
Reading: 100 km/h
